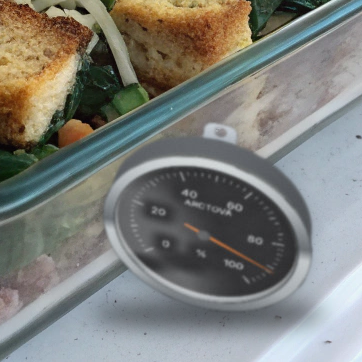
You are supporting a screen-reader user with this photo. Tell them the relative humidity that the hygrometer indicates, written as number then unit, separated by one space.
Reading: 90 %
